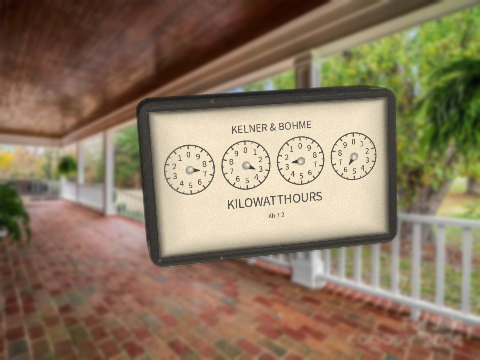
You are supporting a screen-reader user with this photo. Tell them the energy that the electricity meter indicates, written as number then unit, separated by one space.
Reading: 7326 kWh
